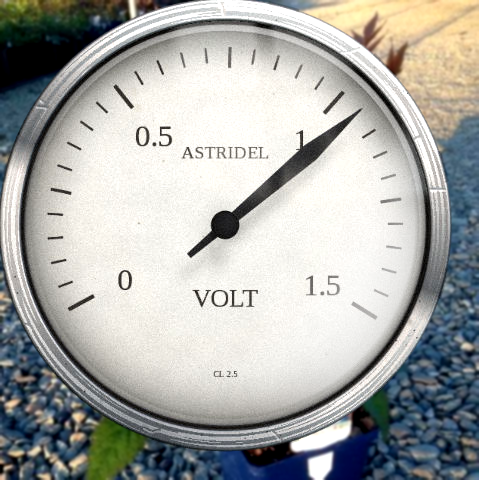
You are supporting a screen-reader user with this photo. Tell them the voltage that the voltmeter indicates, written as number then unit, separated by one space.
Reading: 1.05 V
